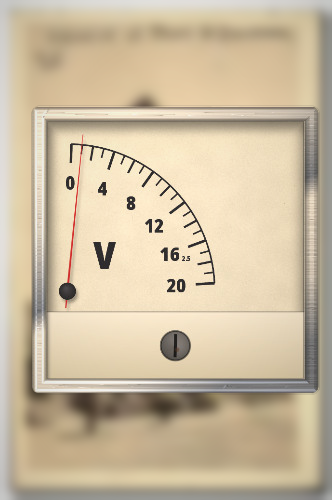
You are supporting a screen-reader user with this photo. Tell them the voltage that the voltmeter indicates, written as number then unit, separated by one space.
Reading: 1 V
